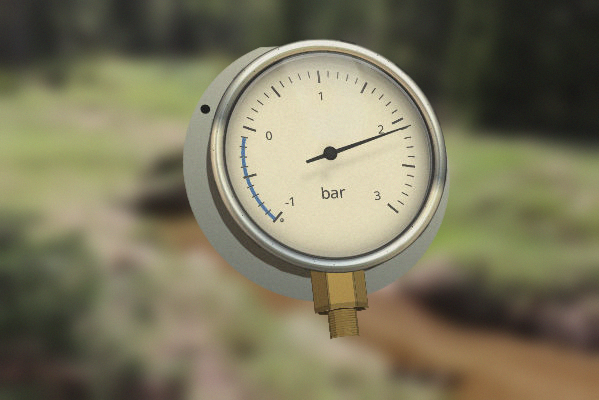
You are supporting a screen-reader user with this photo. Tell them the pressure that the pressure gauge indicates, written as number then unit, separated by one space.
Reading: 2.1 bar
